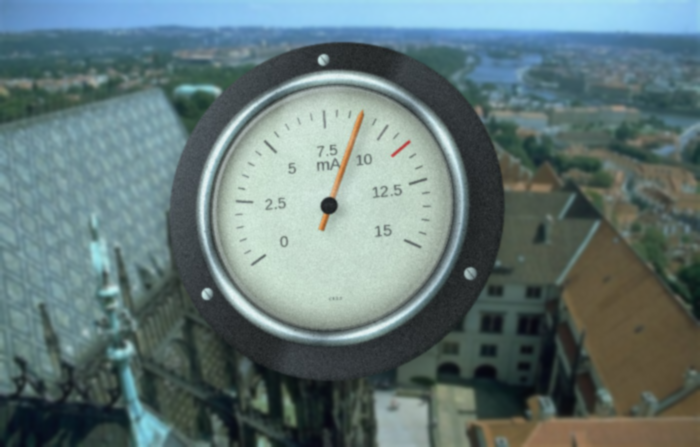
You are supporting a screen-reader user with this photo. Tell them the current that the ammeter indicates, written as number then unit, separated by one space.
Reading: 9 mA
